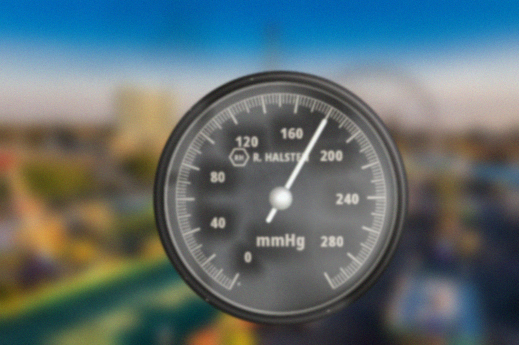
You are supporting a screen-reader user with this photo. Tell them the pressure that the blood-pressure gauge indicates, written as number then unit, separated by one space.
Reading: 180 mmHg
